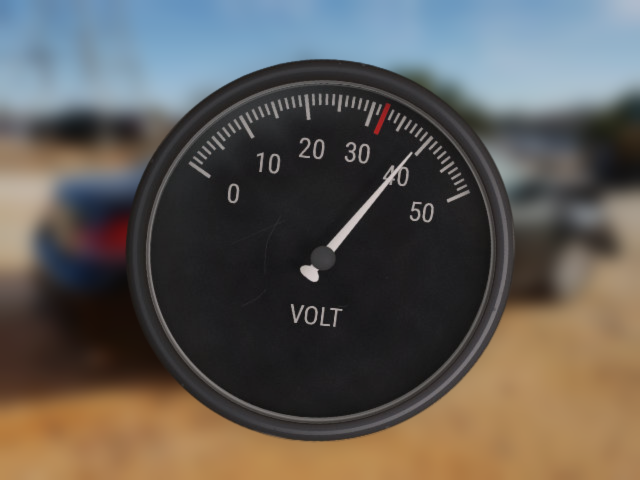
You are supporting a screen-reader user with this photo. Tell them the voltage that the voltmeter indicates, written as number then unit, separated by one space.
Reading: 39 V
